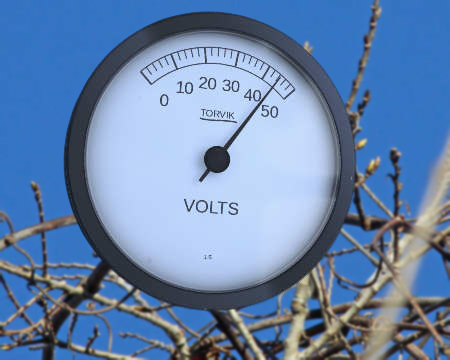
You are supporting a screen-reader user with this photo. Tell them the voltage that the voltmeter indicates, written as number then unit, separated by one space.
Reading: 44 V
